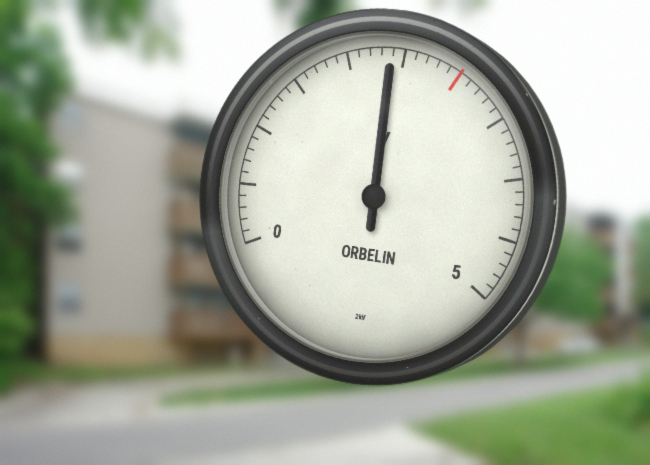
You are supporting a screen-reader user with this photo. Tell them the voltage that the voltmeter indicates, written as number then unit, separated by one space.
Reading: 2.4 V
